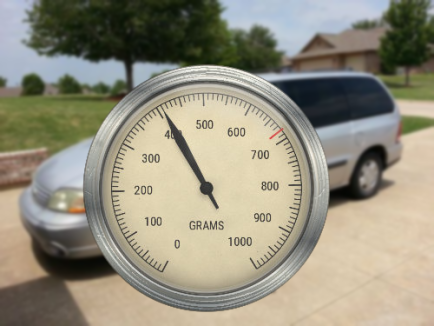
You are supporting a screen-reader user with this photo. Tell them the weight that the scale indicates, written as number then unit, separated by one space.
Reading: 410 g
